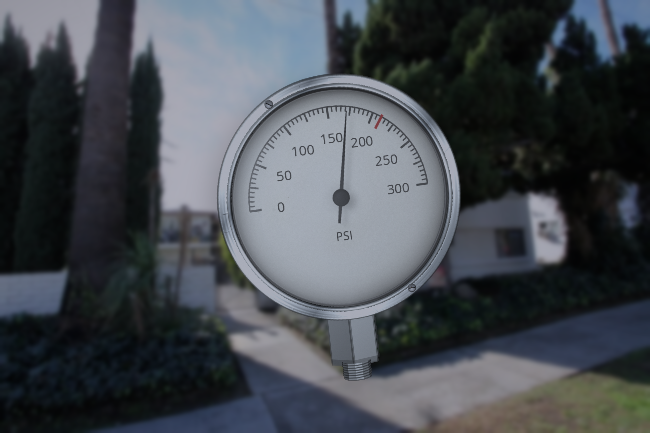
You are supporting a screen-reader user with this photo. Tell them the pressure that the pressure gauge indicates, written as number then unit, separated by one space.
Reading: 170 psi
